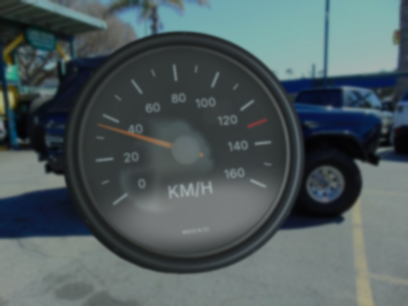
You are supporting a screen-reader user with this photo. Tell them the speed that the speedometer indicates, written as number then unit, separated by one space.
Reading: 35 km/h
